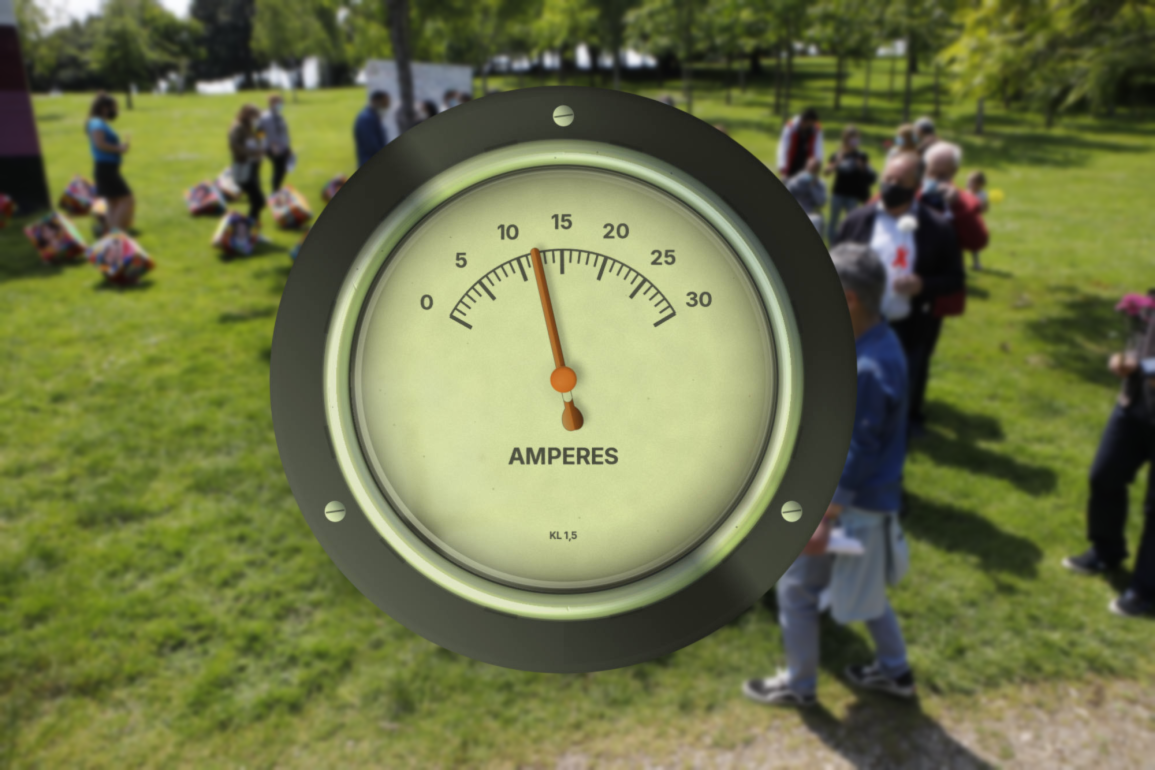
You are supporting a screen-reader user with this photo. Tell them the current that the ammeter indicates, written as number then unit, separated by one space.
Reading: 12 A
